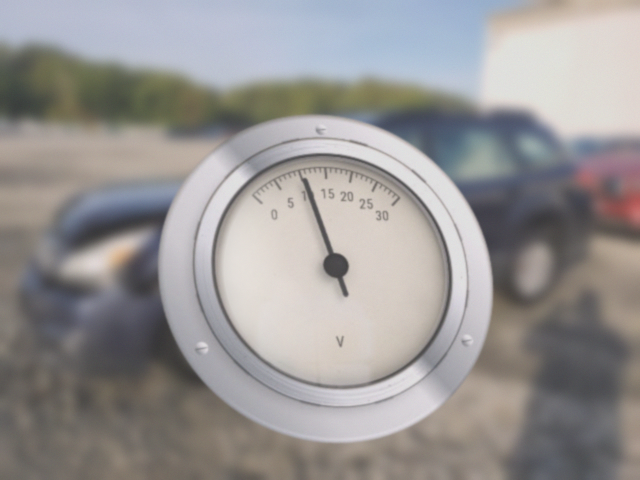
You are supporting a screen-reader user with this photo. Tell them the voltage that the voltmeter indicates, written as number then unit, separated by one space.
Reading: 10 V
